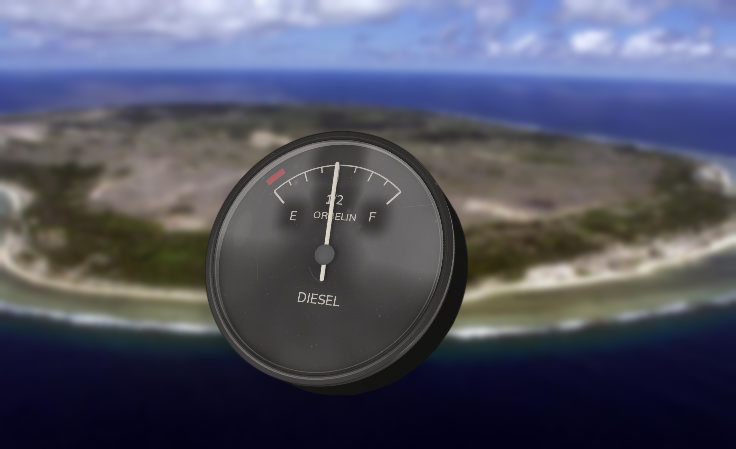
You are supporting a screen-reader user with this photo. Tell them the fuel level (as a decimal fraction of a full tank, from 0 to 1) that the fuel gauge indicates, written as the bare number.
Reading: 0.5
